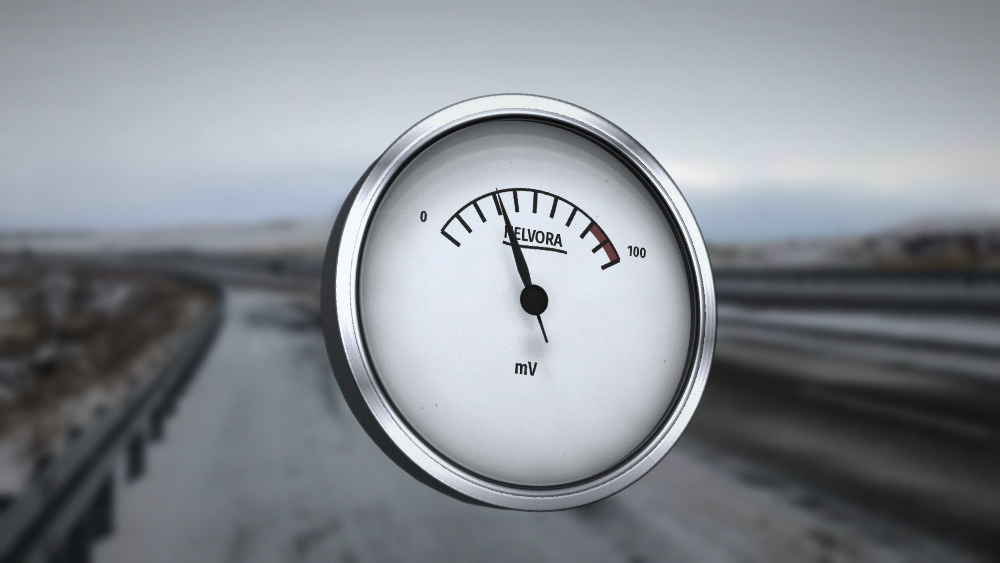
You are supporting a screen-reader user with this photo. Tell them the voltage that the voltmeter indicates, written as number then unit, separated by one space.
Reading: 30 mV
